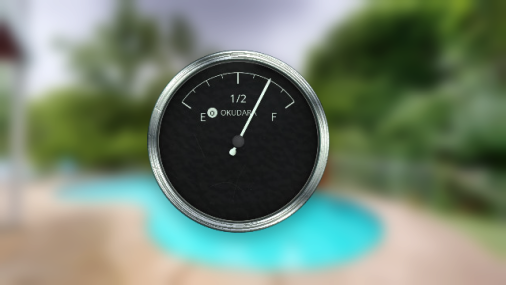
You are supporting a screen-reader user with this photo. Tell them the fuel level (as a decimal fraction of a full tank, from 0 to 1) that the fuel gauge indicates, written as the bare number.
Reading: 0.75
